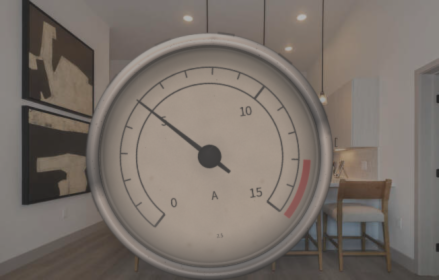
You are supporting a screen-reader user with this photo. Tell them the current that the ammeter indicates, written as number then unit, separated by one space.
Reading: 5 A
